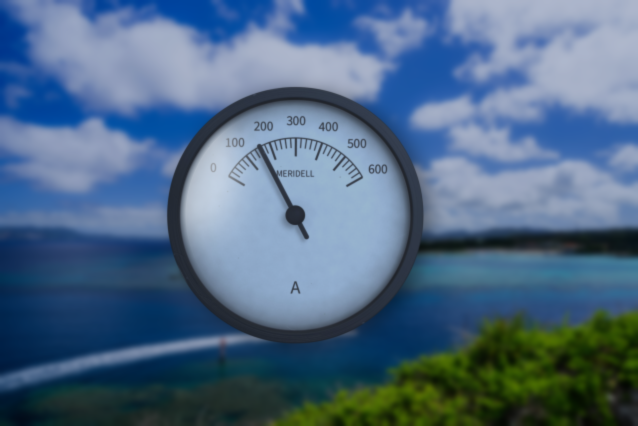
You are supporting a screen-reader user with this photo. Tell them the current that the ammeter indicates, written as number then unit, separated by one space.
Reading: 160 A
